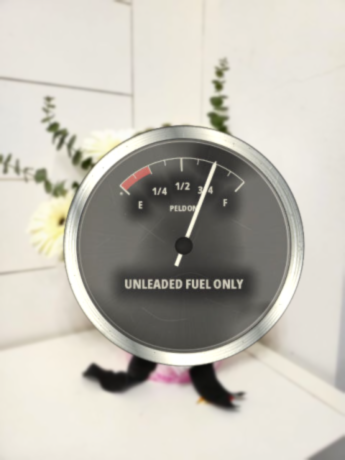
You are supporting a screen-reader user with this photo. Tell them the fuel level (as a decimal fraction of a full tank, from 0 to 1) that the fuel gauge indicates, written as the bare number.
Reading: 0.75
